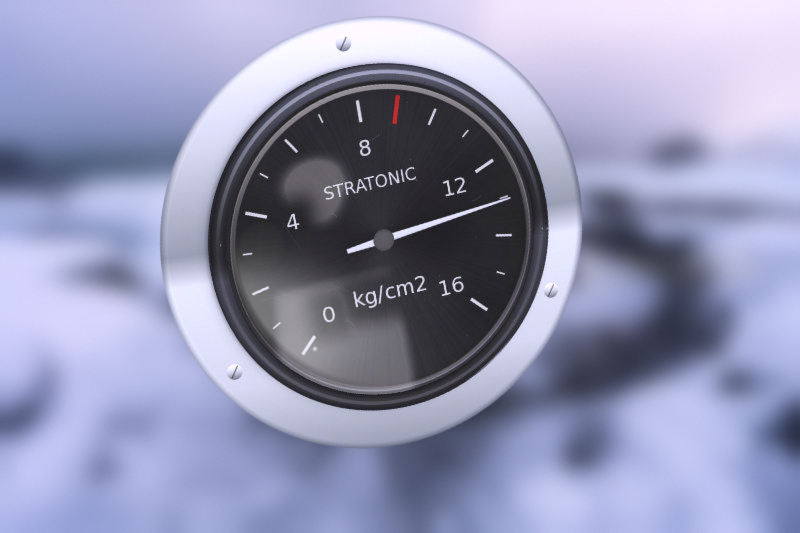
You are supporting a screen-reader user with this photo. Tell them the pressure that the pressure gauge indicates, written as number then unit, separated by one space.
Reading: 13 kg/cm²
